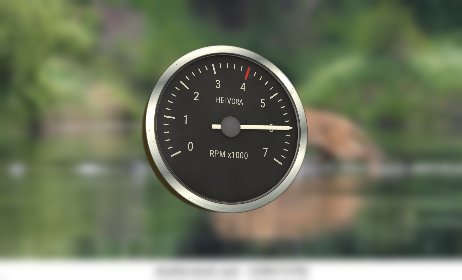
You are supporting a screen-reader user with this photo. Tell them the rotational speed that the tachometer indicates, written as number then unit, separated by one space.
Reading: 6000 rpm
